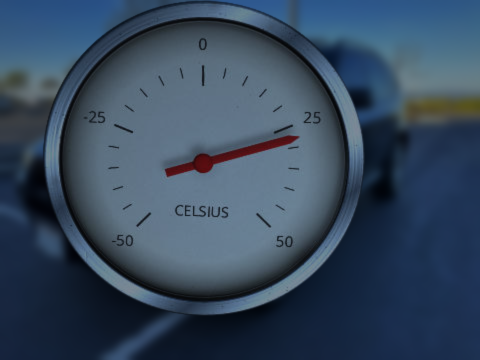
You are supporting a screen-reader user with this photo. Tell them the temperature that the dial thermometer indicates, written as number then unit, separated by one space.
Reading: 27.5 °C
